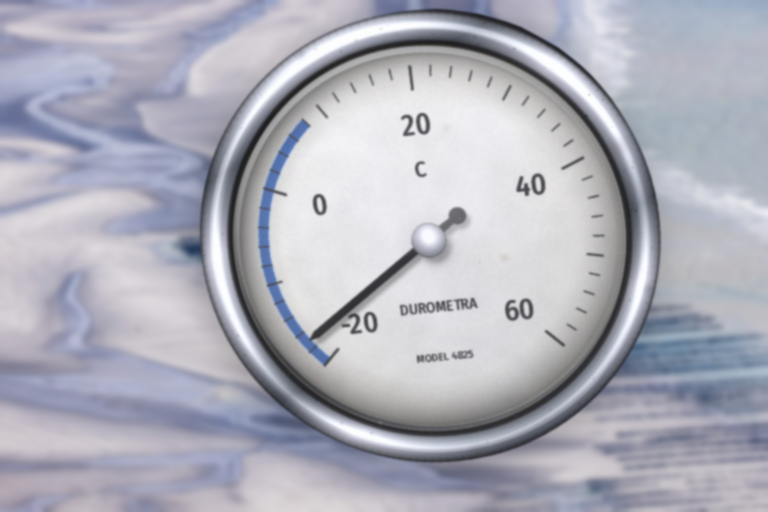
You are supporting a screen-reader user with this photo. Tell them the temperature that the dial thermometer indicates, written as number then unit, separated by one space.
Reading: -17 °C
